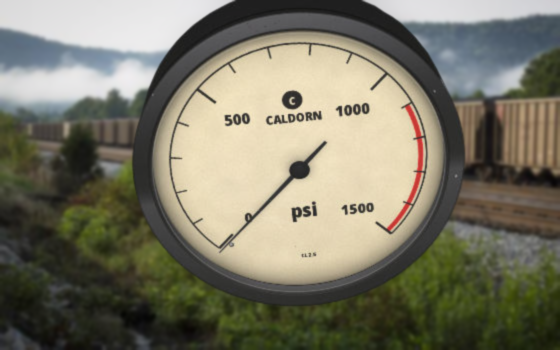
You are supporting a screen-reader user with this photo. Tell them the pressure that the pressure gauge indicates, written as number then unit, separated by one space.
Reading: 0 psi
